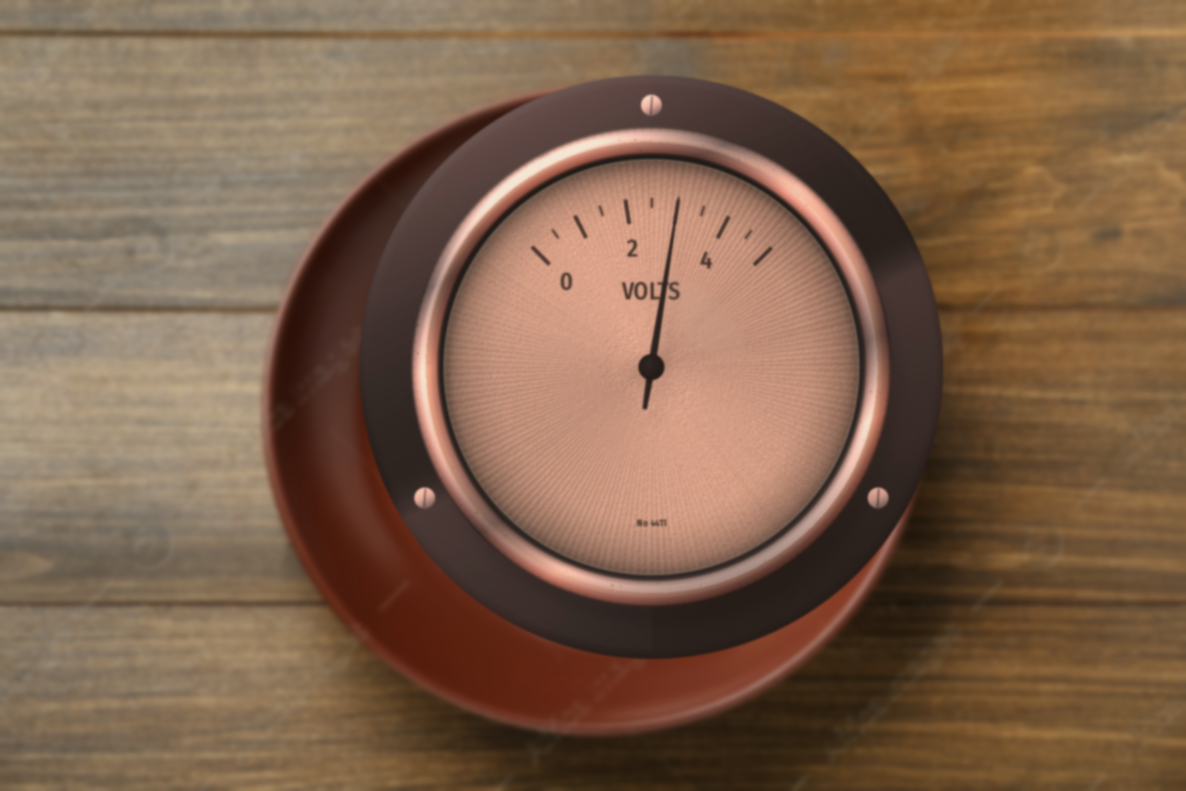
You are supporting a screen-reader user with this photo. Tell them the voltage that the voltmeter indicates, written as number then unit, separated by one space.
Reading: 3 V
